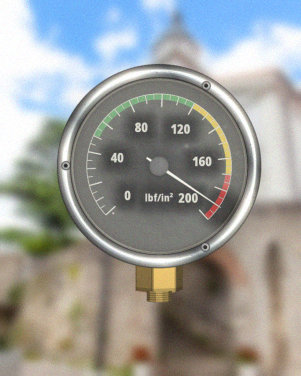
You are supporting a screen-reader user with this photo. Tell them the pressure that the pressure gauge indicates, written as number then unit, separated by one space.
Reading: 190 psi
